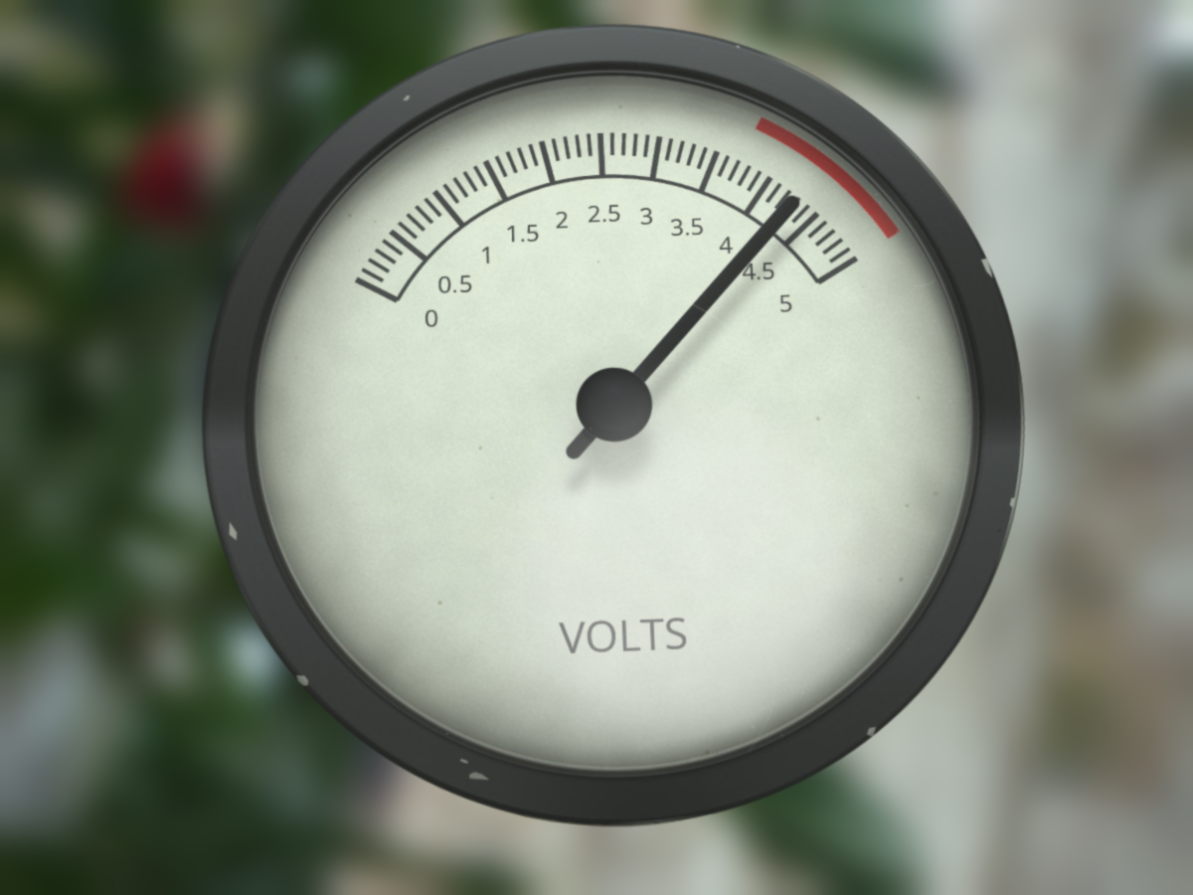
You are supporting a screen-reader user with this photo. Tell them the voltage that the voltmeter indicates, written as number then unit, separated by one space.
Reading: 4.3 V
